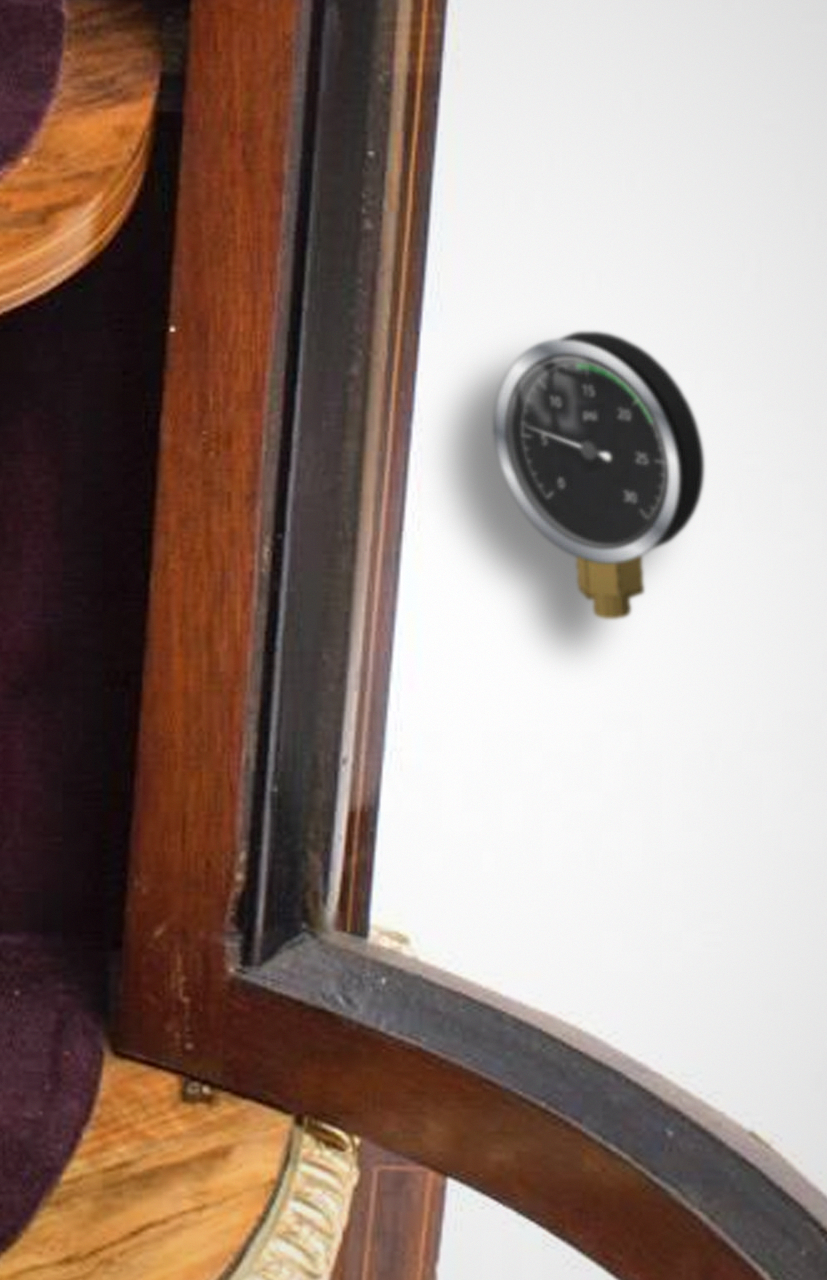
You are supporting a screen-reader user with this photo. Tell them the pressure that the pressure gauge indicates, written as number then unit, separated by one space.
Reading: 6 psi
